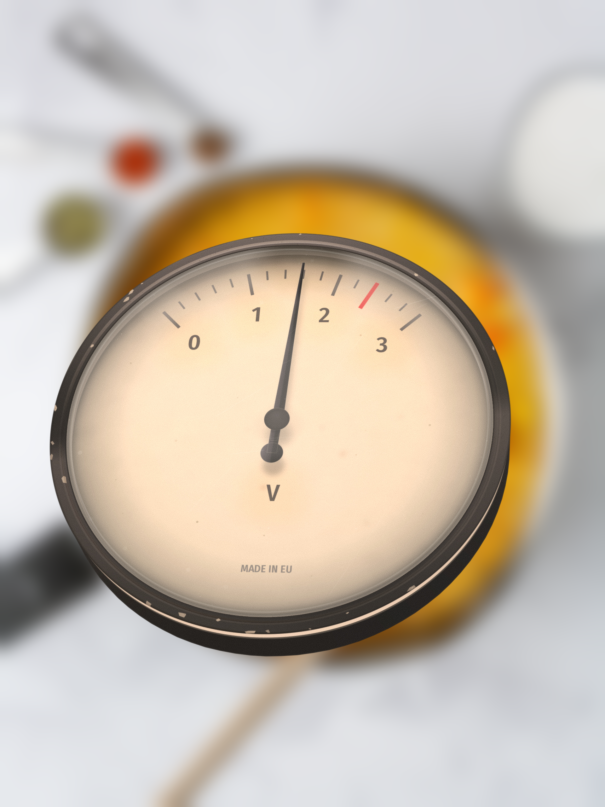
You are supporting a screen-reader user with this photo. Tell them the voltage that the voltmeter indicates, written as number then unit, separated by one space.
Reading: 1.6 V
